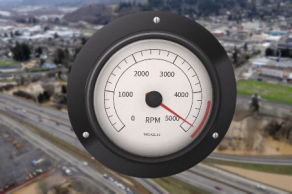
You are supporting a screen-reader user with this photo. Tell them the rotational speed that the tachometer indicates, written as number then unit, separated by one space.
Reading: 4800 rpm
